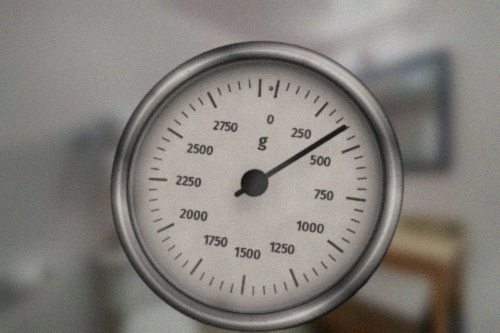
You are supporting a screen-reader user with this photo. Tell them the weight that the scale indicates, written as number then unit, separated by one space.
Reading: 400 g
